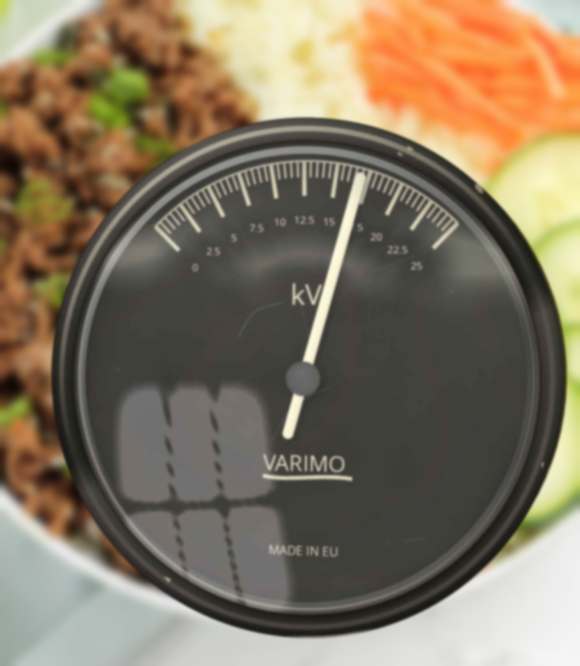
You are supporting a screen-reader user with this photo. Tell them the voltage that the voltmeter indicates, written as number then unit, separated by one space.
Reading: 17 kV
